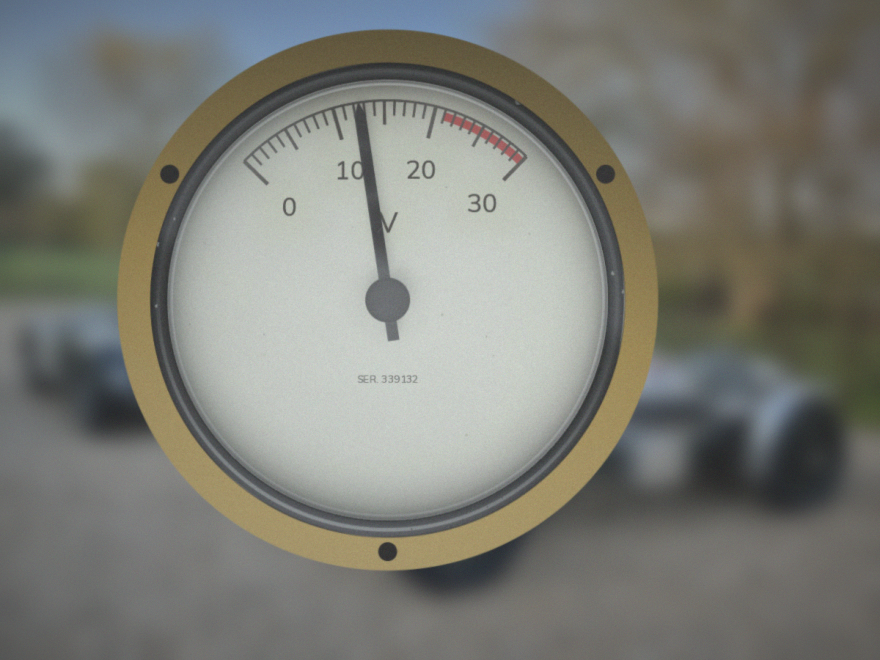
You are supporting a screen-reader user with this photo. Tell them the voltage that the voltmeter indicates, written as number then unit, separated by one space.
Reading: 12.5 V
